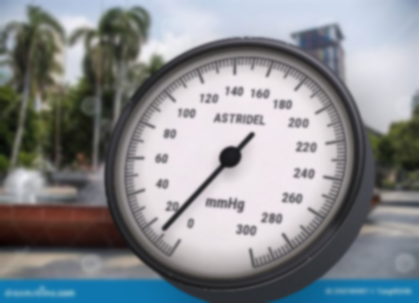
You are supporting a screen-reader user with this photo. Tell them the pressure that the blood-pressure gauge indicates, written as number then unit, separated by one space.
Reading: 10 mmHg
